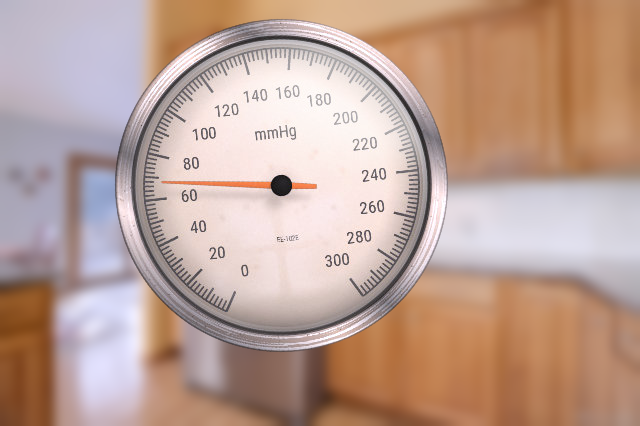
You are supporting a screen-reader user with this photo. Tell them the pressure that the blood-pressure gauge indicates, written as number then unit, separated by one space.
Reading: 68 mmHg
